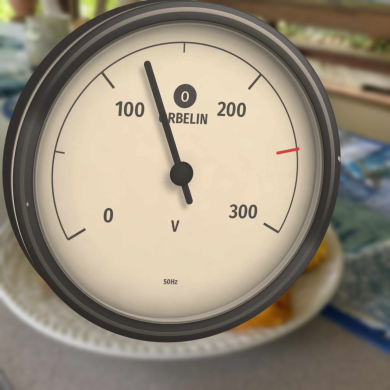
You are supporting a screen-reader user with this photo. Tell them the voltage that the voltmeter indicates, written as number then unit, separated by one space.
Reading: 125 V
